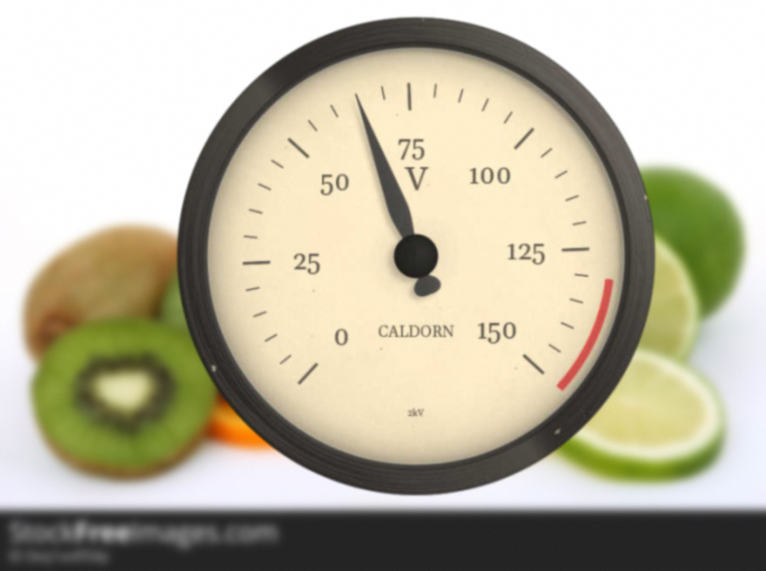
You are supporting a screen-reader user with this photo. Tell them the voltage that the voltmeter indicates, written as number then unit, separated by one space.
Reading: 65 V
